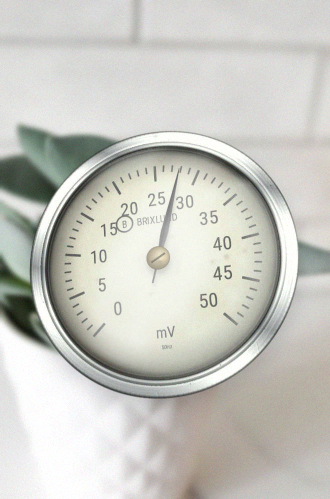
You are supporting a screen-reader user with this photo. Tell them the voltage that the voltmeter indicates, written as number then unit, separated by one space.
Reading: 28 mV
